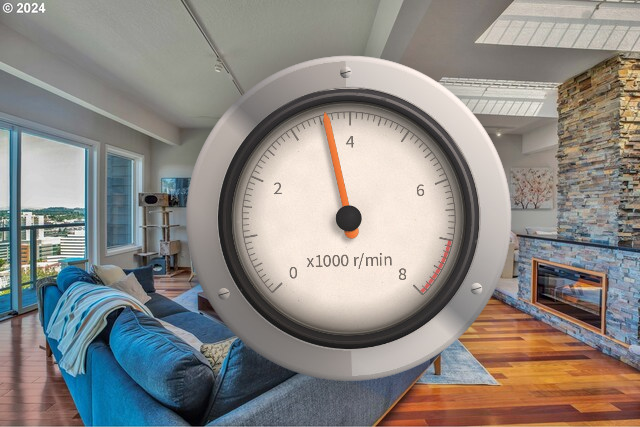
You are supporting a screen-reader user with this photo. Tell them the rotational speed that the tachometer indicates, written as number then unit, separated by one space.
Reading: 3600 rpm
